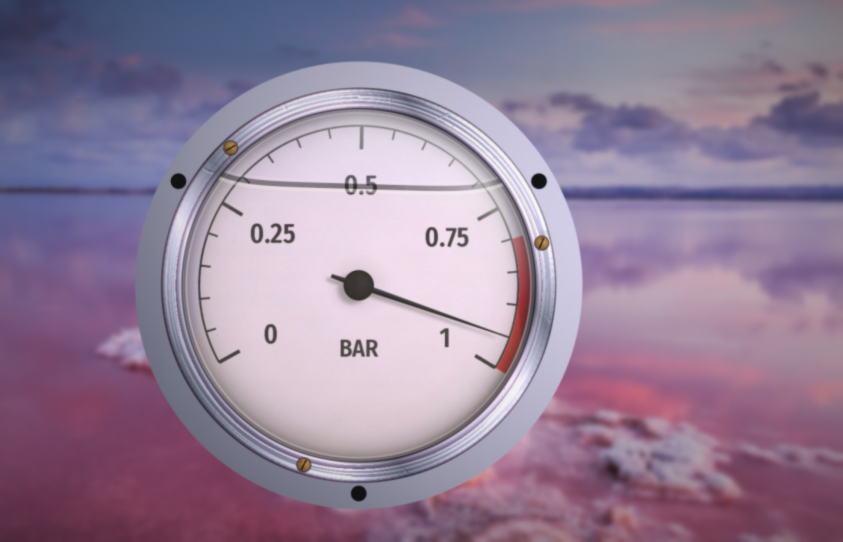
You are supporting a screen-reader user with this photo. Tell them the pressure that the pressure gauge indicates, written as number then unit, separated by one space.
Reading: 0.95 bar
